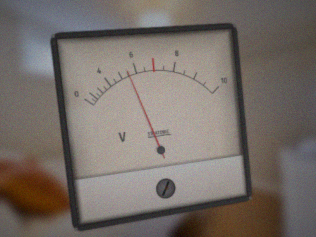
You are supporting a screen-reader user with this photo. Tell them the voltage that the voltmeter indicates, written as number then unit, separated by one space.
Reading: 5.5 V
